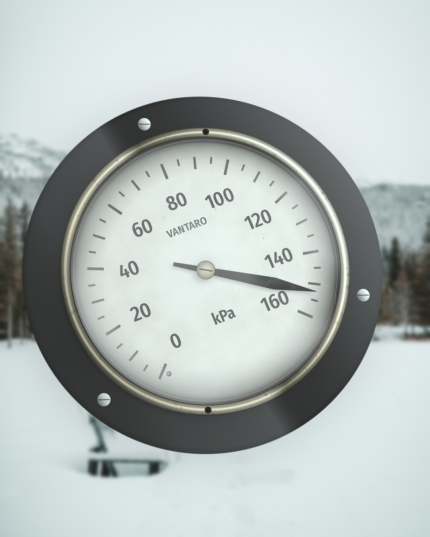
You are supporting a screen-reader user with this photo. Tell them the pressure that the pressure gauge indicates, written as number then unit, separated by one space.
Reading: 152.5 kPa
